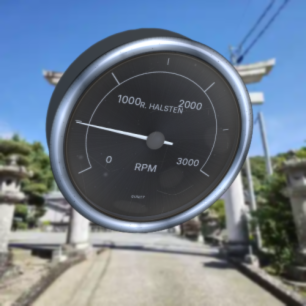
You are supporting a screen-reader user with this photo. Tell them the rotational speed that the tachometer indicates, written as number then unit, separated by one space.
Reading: 500 rpm
